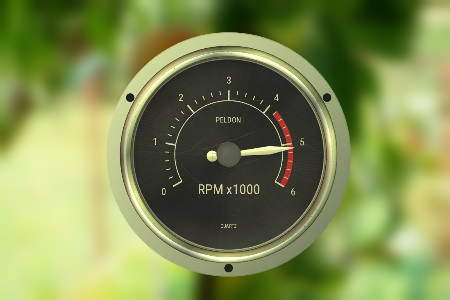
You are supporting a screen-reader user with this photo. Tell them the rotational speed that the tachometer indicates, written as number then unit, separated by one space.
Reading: 5100 rpm
